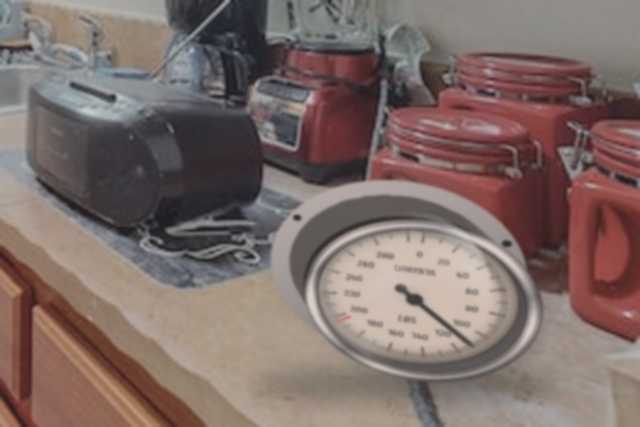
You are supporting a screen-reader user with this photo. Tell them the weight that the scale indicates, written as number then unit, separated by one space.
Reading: 110 lb
